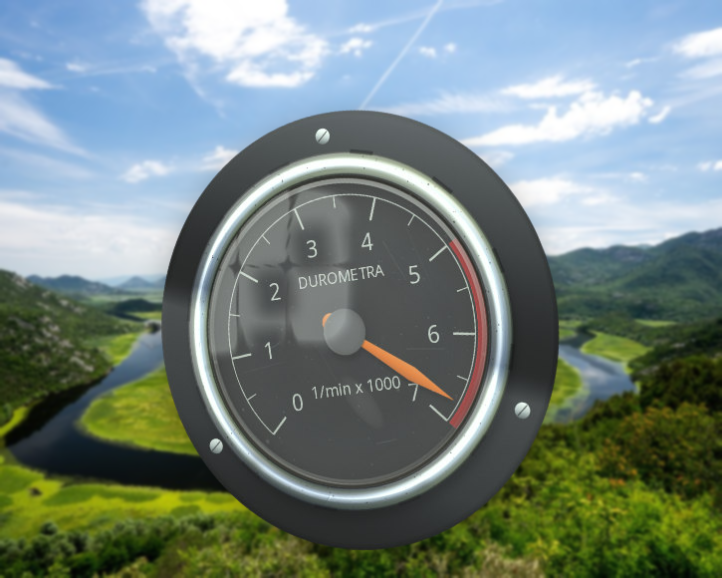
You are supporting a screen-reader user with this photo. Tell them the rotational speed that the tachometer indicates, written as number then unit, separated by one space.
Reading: 6750 rpm
